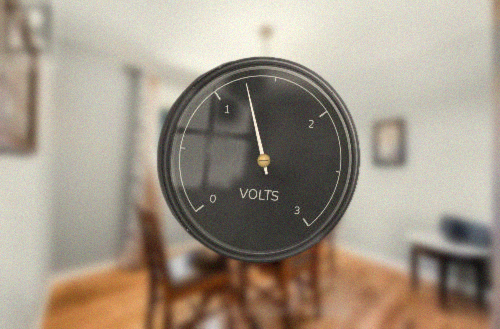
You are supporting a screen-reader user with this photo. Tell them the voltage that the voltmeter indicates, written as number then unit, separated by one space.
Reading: 1.25 V
